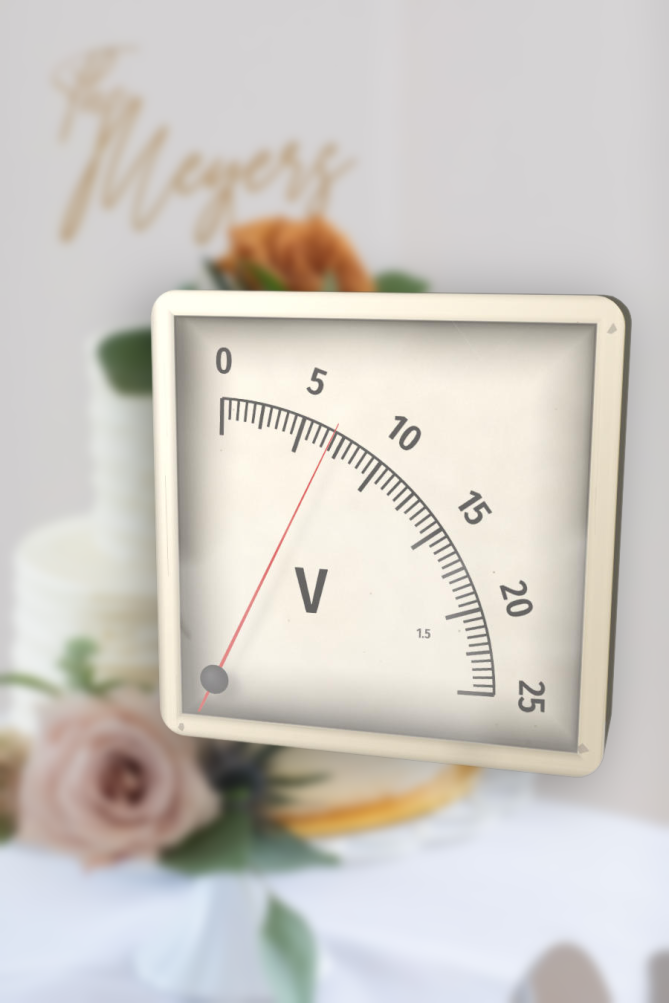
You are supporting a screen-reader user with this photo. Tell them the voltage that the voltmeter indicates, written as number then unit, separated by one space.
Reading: 7 V
